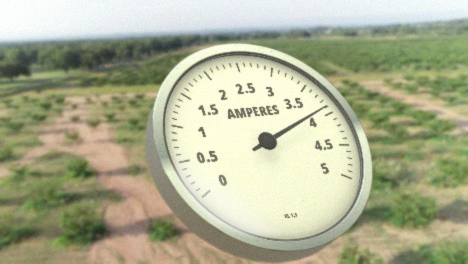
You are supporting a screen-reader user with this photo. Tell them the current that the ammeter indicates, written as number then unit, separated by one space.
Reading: 3.9 A
